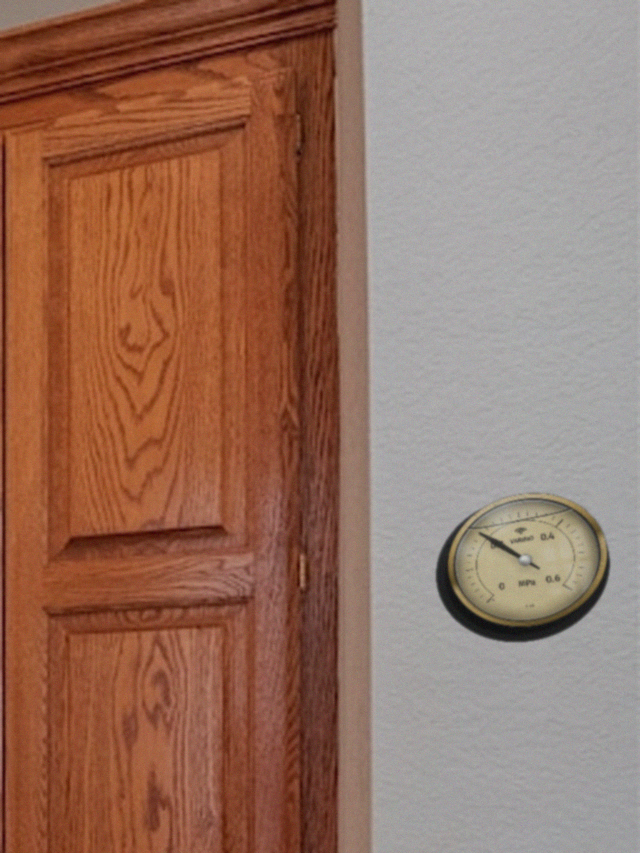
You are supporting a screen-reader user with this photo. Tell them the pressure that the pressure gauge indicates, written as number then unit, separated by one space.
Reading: 0.2 MPa
